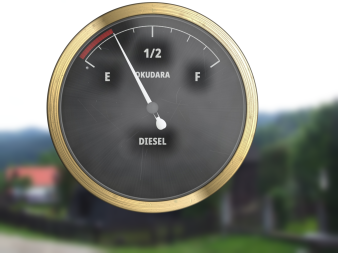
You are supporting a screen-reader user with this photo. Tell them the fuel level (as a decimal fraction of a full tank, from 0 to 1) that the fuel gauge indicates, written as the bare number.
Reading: 0.25
